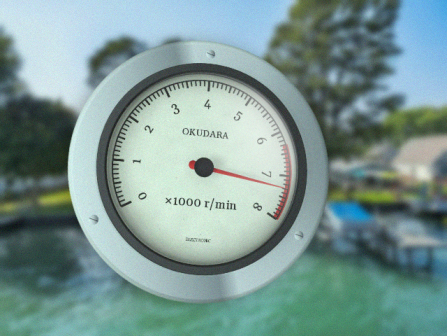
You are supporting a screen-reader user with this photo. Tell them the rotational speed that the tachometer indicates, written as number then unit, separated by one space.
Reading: 7300 rpm
